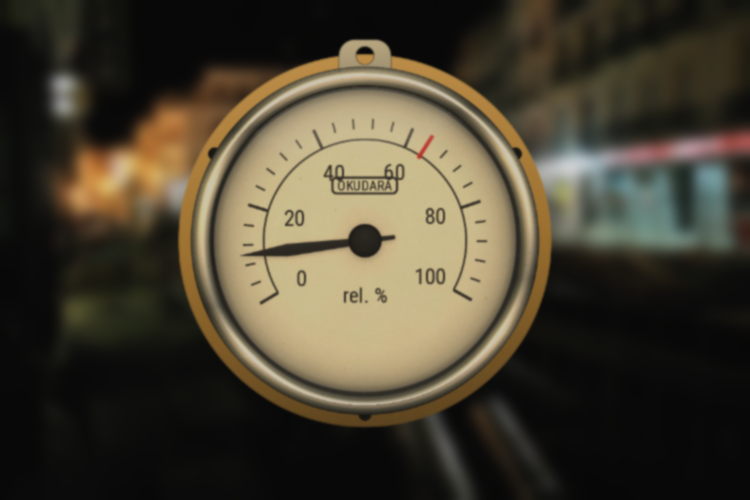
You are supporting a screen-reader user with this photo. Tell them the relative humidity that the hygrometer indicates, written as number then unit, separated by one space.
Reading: 10 %
